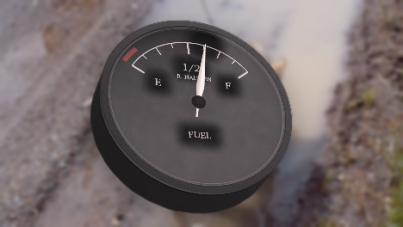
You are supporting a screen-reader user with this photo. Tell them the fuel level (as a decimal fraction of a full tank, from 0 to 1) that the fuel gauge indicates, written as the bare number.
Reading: 0.625
